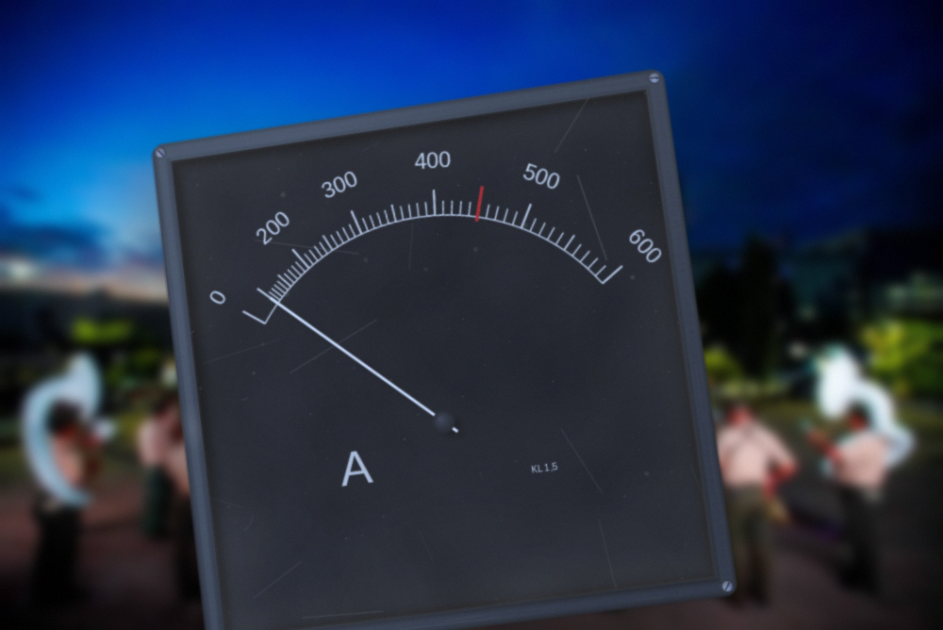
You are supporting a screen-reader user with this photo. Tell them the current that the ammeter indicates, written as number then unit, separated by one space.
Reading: 100 A
